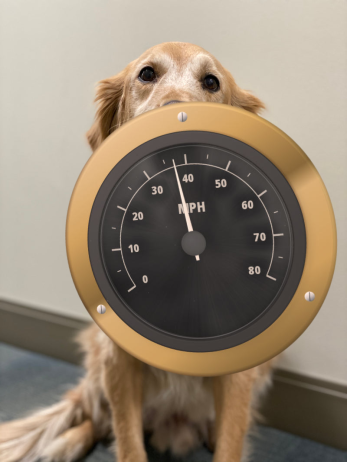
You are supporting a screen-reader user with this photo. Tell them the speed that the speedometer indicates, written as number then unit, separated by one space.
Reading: 37.5 mph
